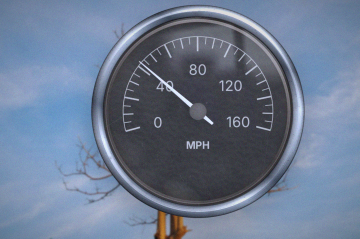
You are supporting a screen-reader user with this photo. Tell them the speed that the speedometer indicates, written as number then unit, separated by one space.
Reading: 42.5 mph
